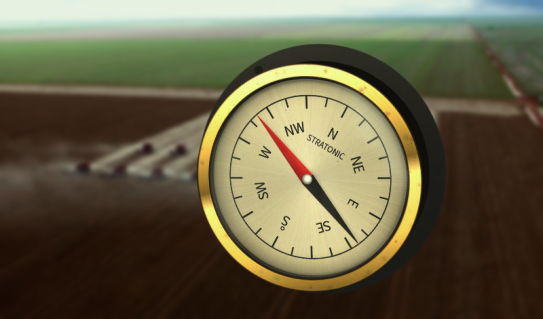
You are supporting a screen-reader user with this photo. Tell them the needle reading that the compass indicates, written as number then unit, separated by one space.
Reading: 292.5 °
